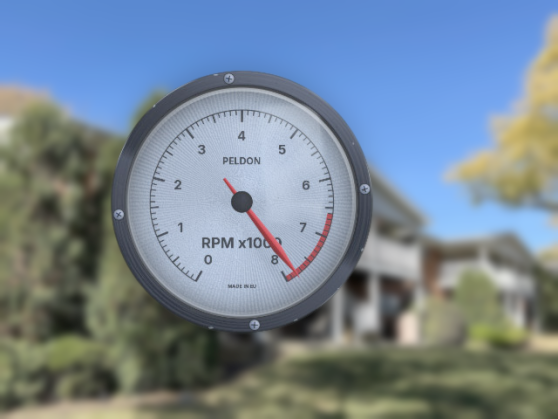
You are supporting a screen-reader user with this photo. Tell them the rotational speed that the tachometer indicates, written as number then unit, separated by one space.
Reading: 7800 rpm
